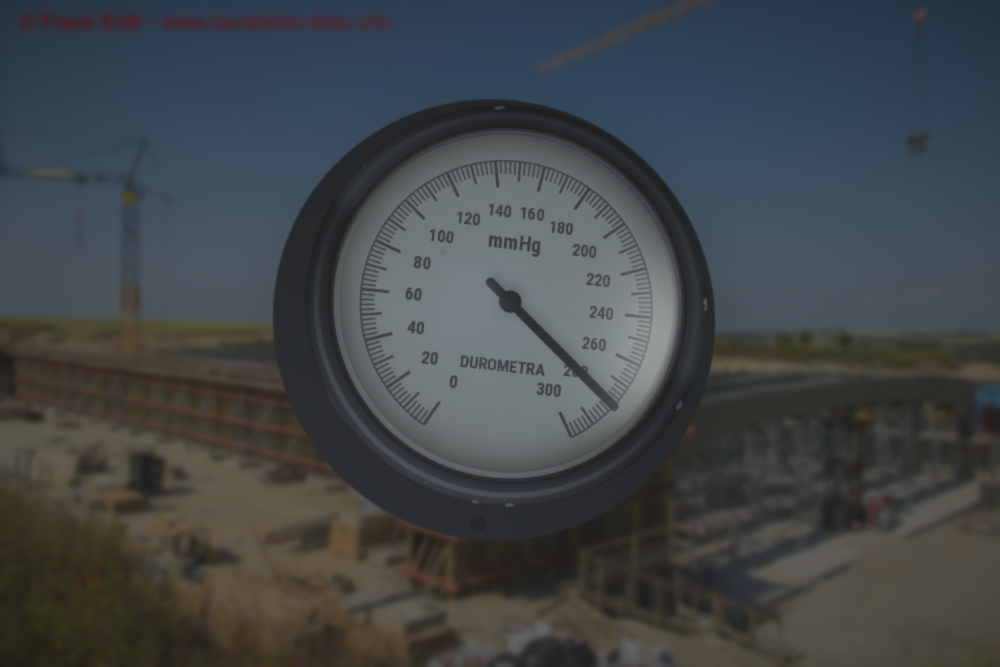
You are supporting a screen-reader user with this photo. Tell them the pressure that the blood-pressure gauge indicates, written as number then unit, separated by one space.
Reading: 280 mmHg
